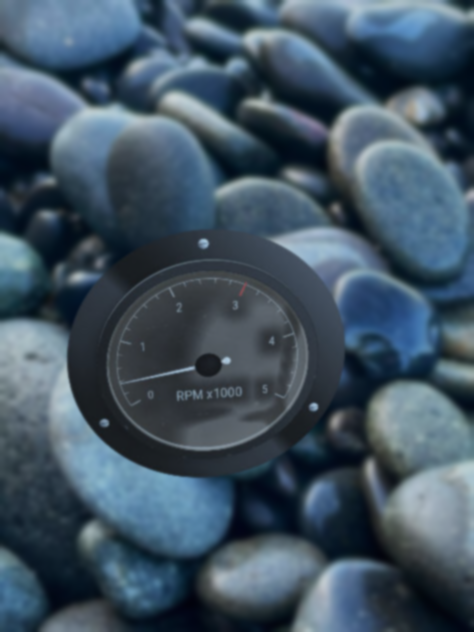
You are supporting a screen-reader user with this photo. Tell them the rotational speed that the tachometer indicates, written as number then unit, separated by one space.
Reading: 400 rpm
